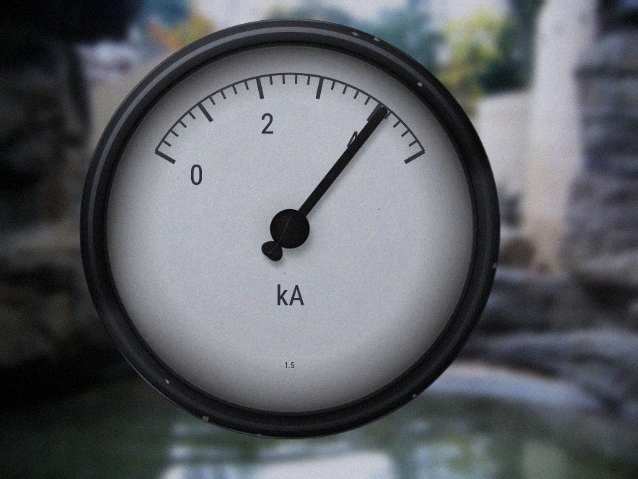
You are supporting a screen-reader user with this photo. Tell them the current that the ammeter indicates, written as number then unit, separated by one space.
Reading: 4.1 kA
